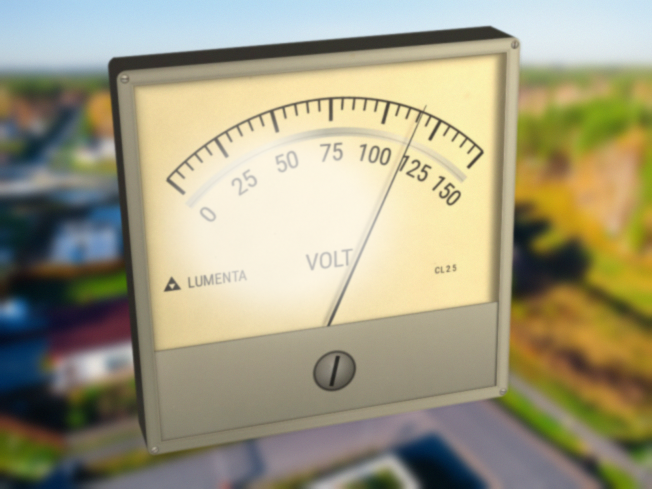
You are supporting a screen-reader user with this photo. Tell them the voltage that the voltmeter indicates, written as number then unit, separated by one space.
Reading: 115 V
